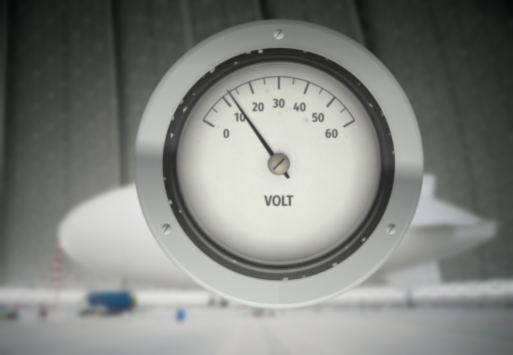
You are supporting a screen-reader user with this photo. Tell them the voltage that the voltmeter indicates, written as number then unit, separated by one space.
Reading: 12.5 V
